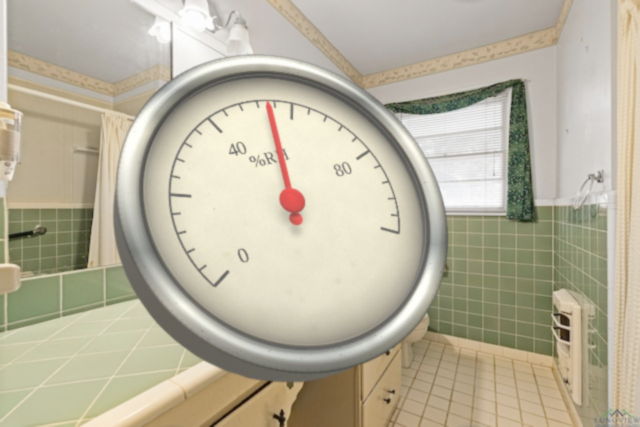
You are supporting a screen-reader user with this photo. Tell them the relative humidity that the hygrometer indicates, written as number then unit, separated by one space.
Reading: 54 %
